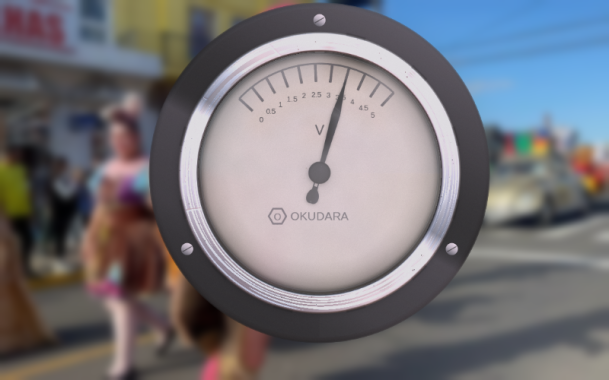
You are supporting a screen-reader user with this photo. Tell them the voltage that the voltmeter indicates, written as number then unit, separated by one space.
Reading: 3.5 V
